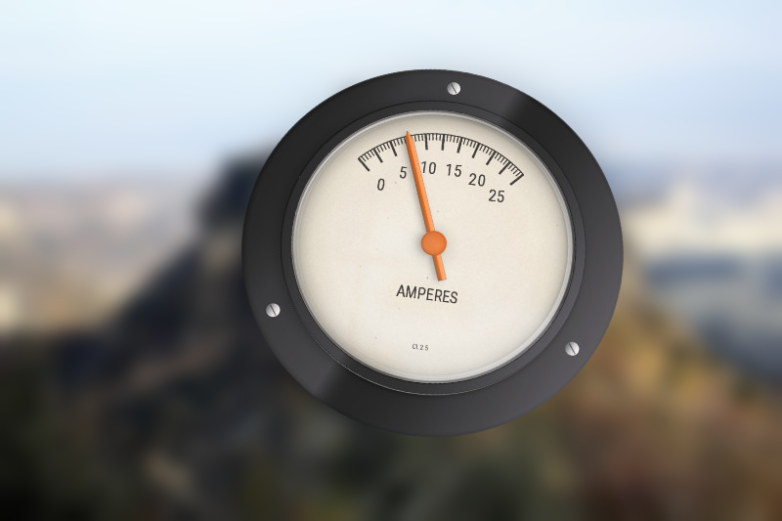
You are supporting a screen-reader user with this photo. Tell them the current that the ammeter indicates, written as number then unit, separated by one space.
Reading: 7.5 A
